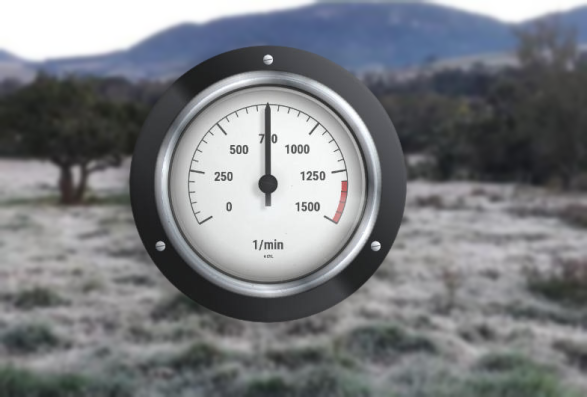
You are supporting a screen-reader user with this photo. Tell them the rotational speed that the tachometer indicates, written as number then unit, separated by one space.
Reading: 750 rpm
